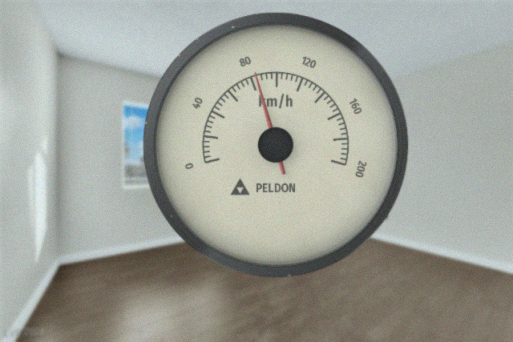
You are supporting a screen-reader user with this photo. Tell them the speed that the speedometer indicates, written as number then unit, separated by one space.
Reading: 84 km/h
